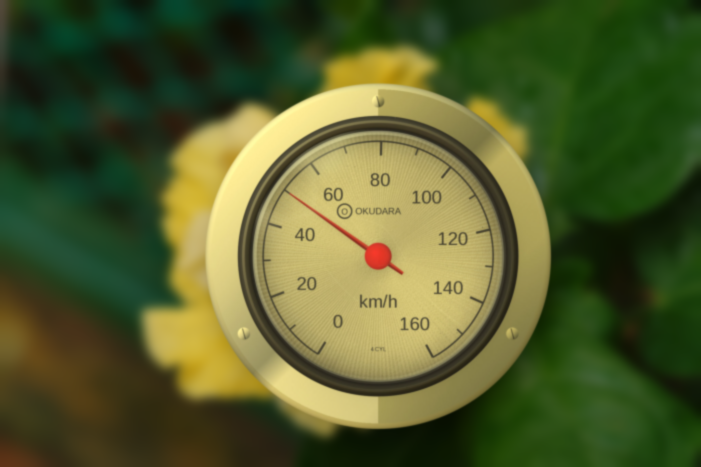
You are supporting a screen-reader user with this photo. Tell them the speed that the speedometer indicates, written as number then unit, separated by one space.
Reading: 50 km/h
